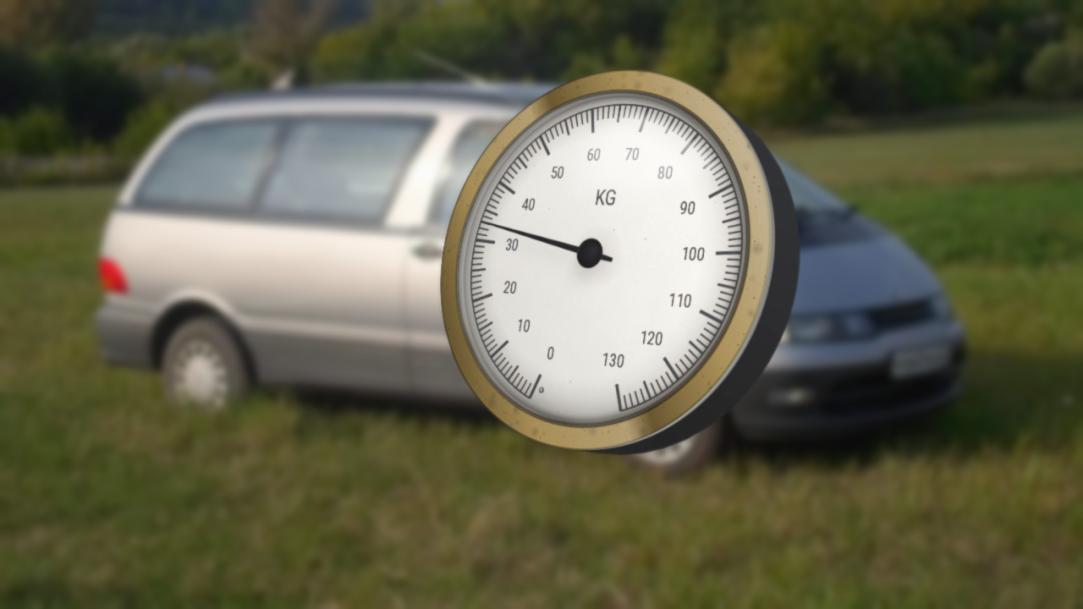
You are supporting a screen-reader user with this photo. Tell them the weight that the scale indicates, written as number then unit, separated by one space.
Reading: 33 kg
